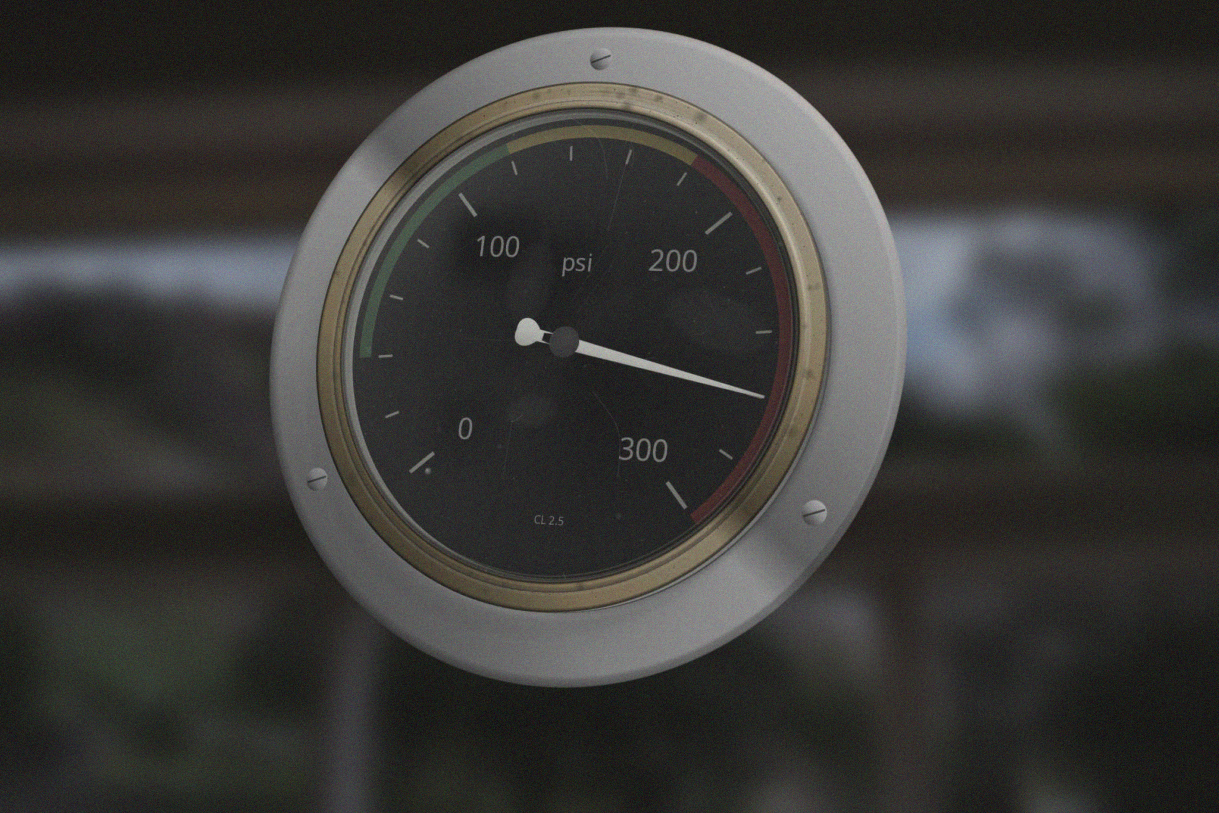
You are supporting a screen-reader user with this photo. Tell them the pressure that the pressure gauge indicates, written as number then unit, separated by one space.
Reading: 260 psi
